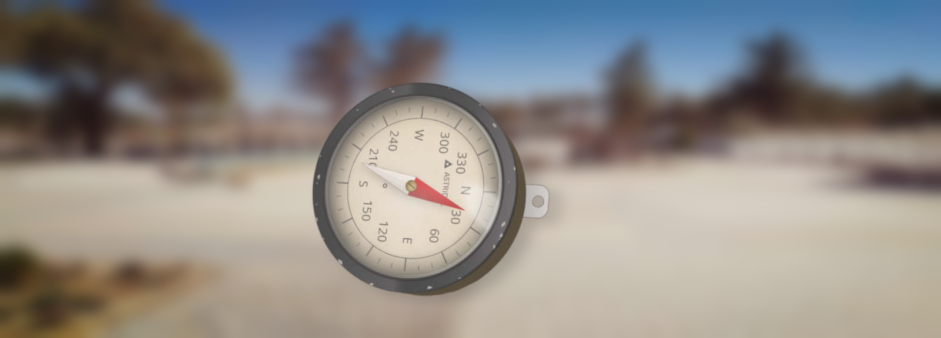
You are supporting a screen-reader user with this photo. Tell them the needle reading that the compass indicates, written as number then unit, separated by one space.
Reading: 20 °
